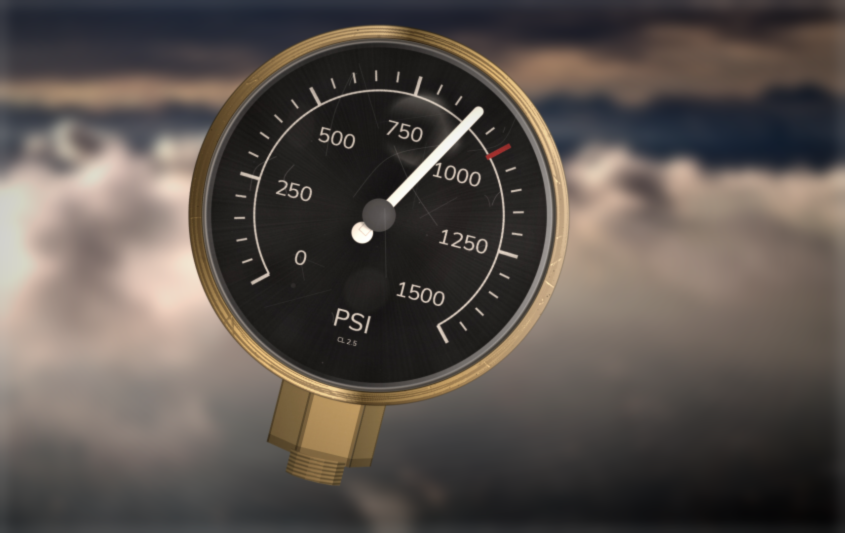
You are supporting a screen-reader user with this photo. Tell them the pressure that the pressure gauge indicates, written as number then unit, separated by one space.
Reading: 900 psi
